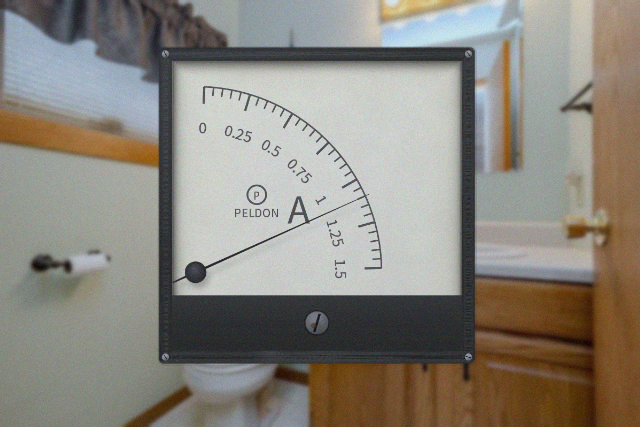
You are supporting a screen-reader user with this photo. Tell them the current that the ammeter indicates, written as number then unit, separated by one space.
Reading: 1.1 A
